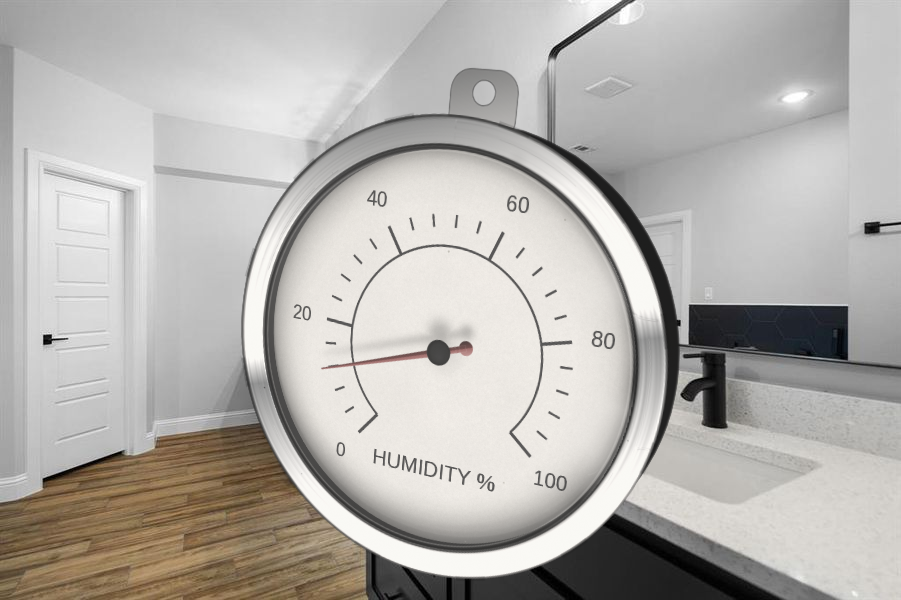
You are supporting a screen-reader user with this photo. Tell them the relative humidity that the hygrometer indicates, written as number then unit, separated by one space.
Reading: 12 %
